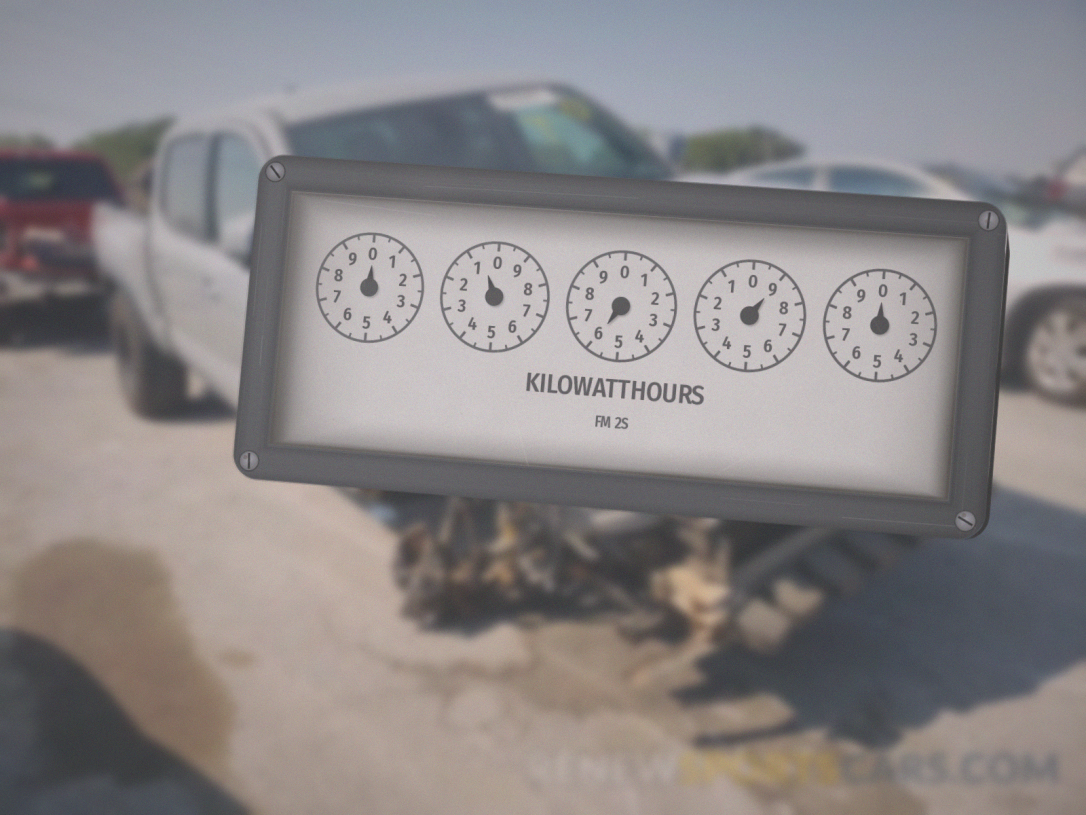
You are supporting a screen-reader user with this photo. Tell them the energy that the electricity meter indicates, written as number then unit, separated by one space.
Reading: 590 kWh
